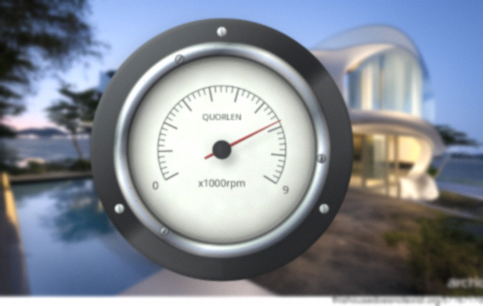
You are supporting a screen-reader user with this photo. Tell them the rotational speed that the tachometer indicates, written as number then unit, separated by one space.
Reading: 6800 rpm
